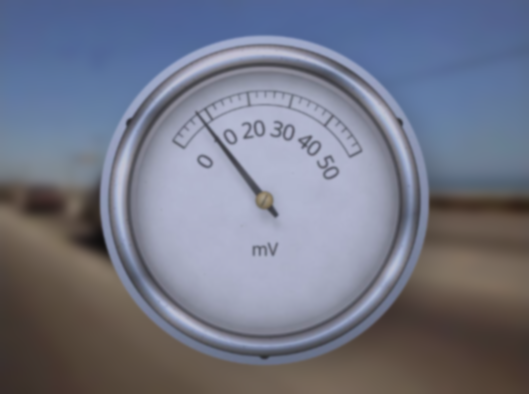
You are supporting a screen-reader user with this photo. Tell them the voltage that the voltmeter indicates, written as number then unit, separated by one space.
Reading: 8 mV
